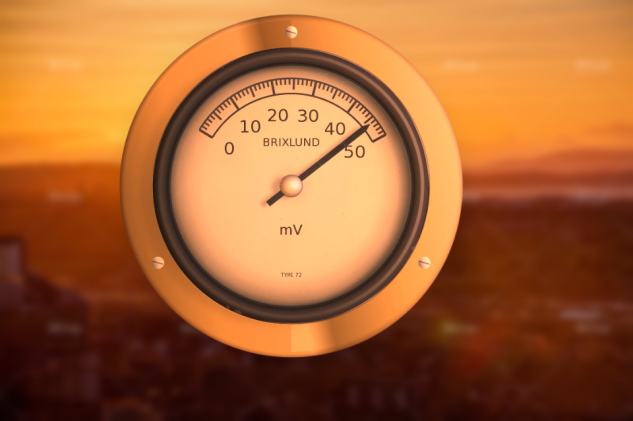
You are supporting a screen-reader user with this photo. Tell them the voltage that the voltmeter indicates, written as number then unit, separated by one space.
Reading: 46 mV
